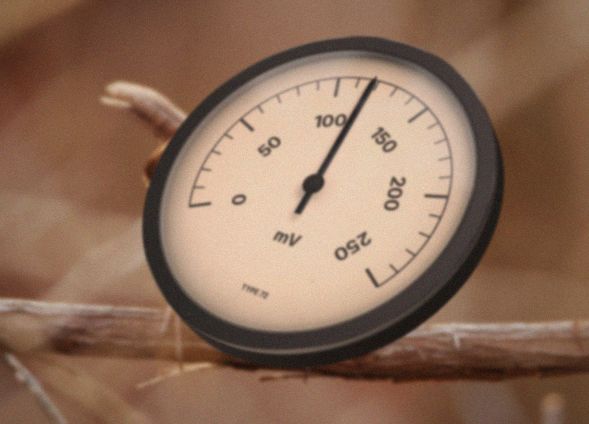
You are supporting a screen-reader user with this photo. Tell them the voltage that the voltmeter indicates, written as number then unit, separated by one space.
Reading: 120 mV
